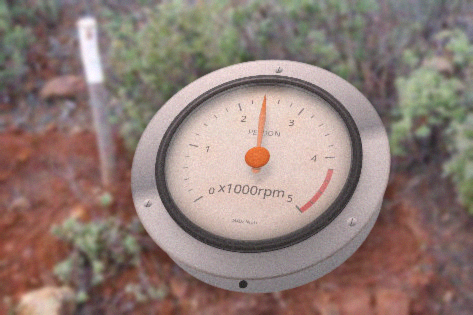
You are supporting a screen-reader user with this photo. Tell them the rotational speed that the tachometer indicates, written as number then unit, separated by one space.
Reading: 2400 rpm
